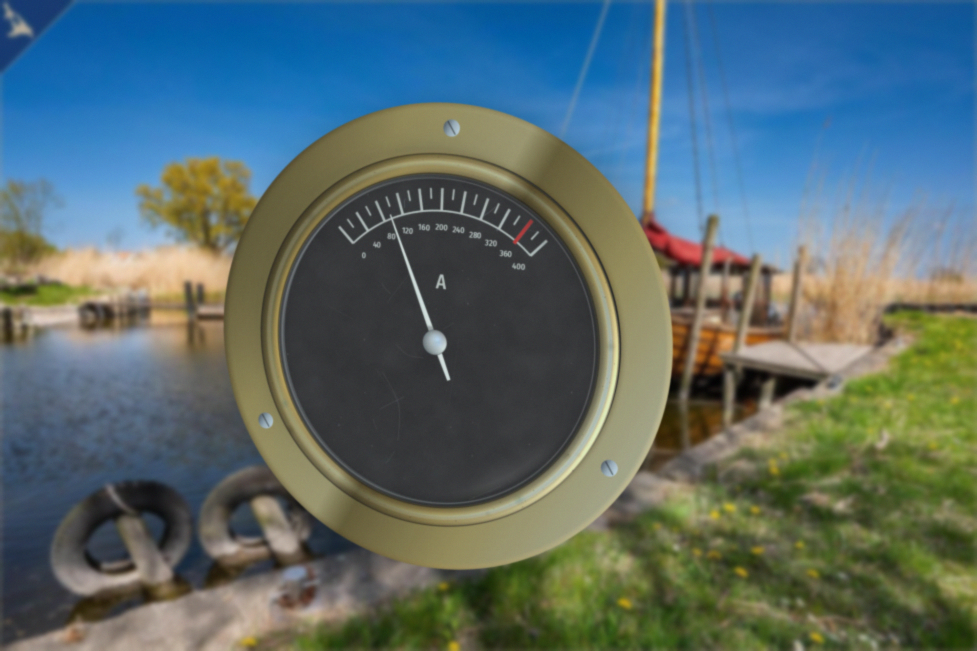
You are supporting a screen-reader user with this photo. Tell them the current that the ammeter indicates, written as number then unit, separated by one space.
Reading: 100 A
